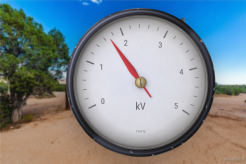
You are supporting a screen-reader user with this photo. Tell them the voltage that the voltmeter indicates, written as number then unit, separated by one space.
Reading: 1.7 kV
